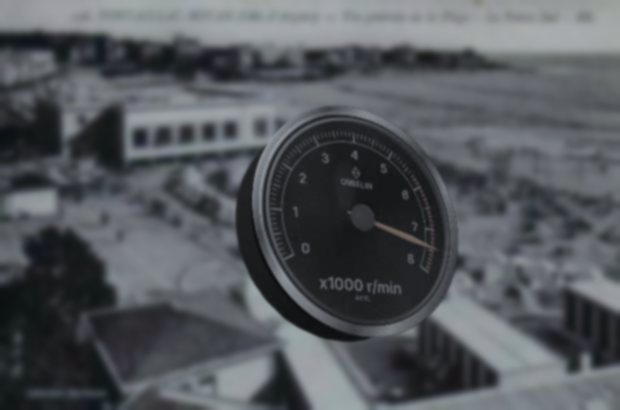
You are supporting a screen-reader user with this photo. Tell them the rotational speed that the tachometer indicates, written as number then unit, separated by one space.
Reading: 7500 rpm
